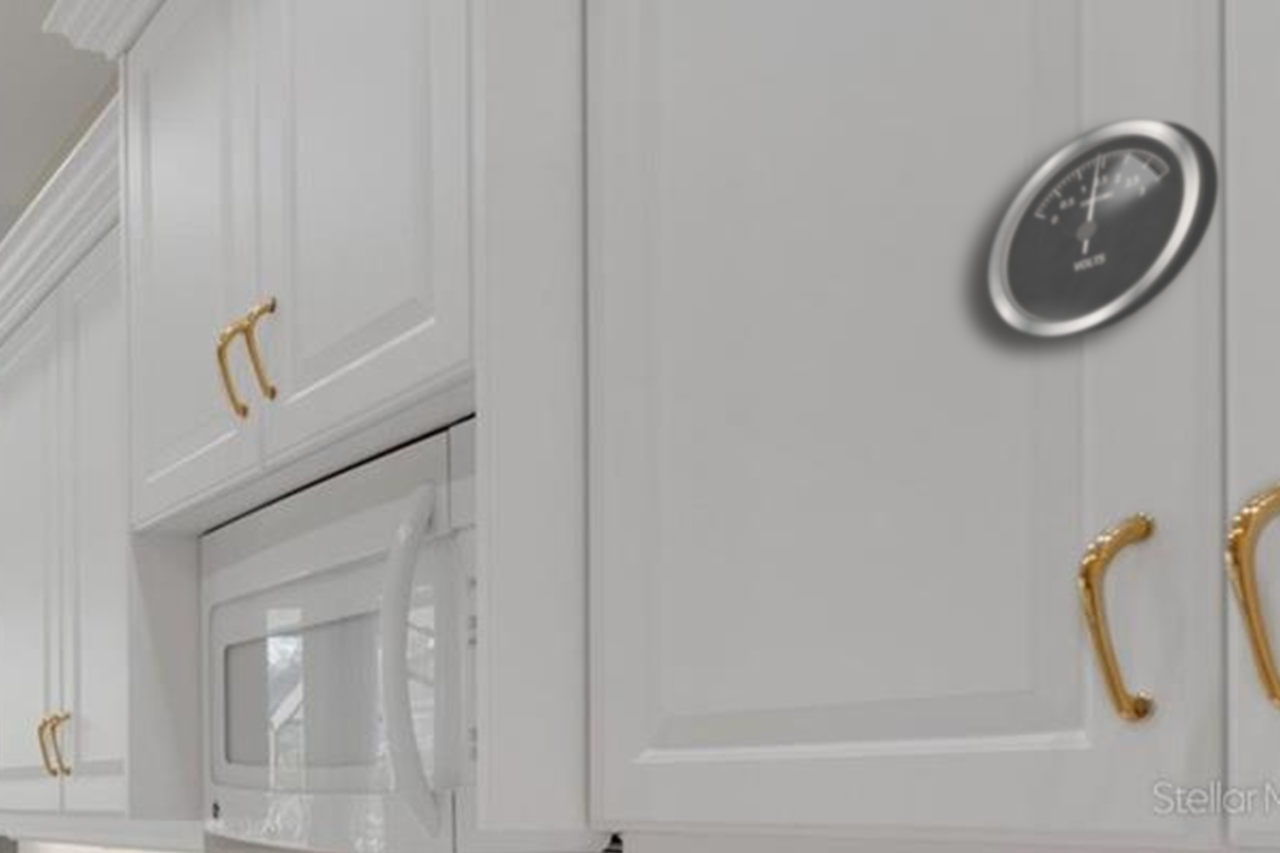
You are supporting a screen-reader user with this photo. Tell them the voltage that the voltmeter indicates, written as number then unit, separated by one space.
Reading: 1.5 V
